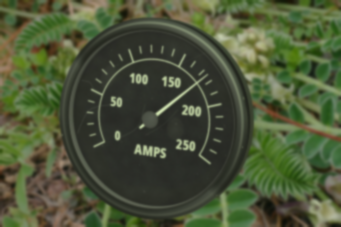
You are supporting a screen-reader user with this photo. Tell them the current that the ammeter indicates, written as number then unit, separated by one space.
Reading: 175 A
